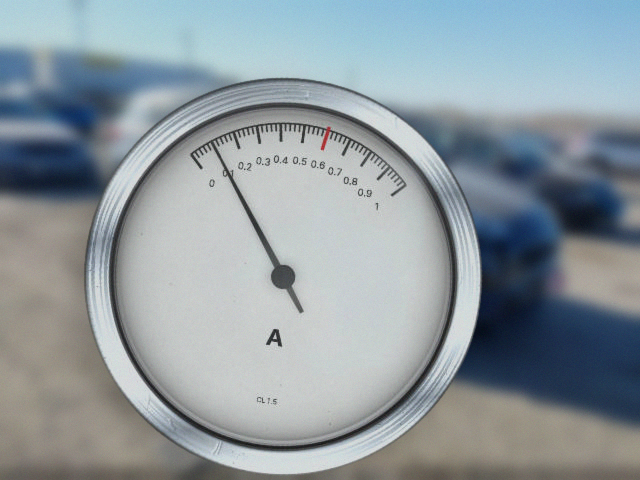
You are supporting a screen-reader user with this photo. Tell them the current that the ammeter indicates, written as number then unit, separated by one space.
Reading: 0.1 A
